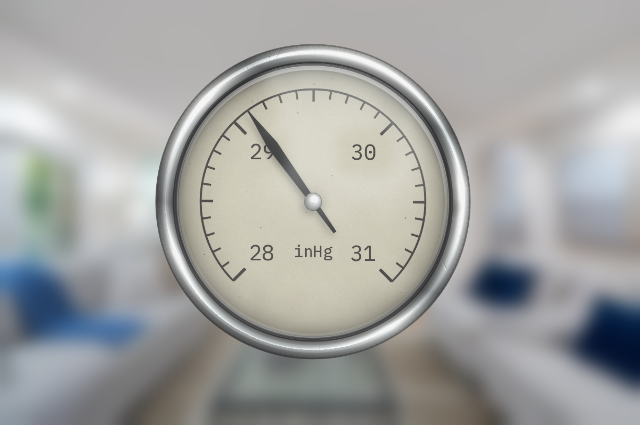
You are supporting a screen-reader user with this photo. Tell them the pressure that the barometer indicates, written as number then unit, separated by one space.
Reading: 29.1 inHg
